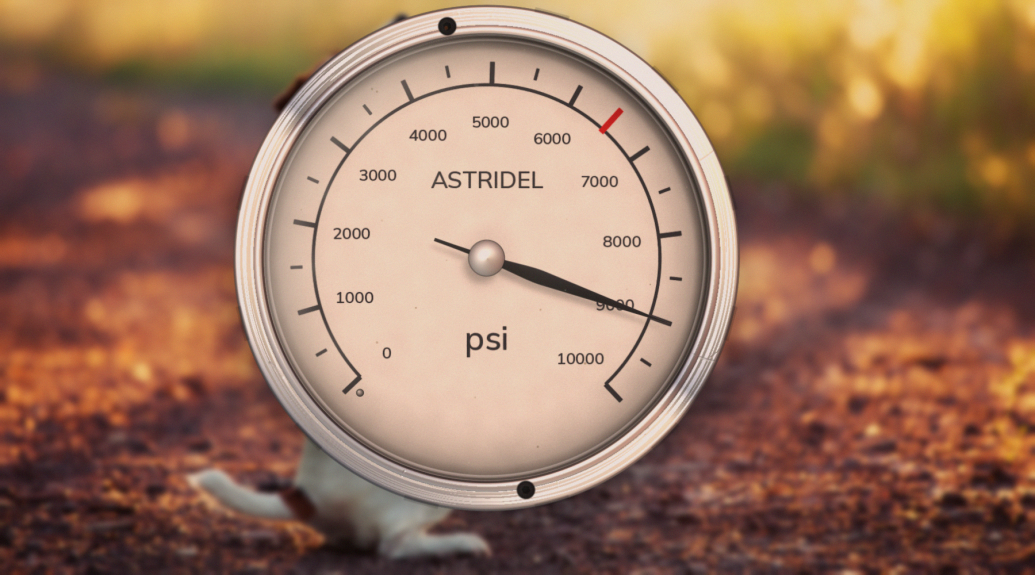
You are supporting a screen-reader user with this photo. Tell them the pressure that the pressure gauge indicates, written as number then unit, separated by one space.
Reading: 9000 psi
